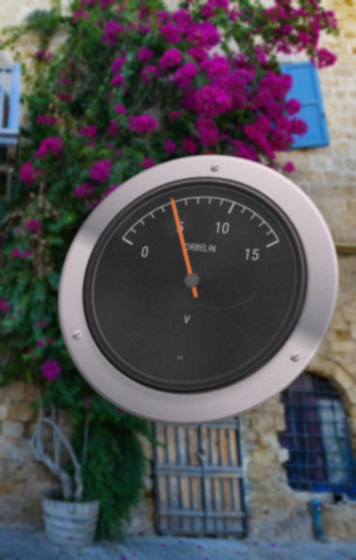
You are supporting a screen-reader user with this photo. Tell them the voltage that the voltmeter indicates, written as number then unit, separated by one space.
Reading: 5 V
